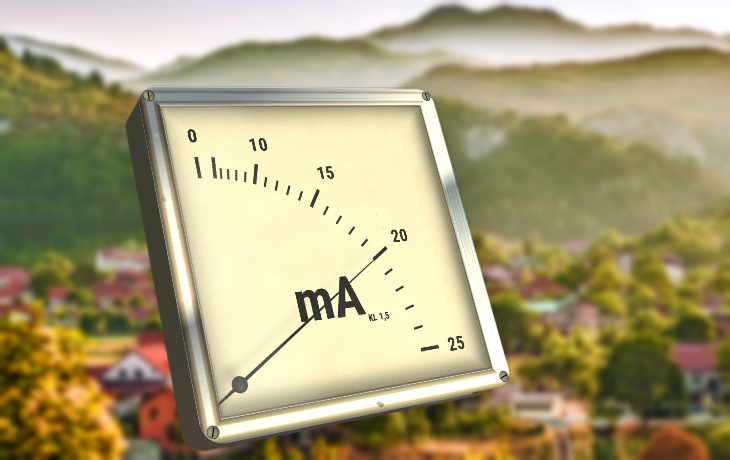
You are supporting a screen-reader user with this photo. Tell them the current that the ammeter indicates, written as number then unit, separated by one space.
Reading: 20 mA
